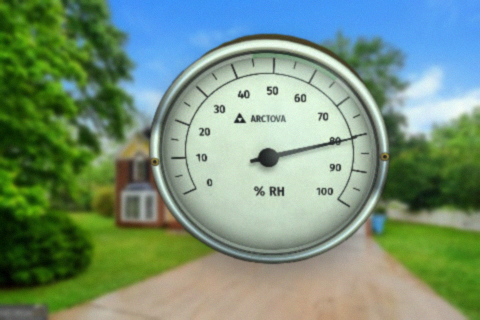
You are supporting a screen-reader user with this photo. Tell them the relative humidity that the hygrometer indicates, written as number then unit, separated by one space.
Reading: 80 %
